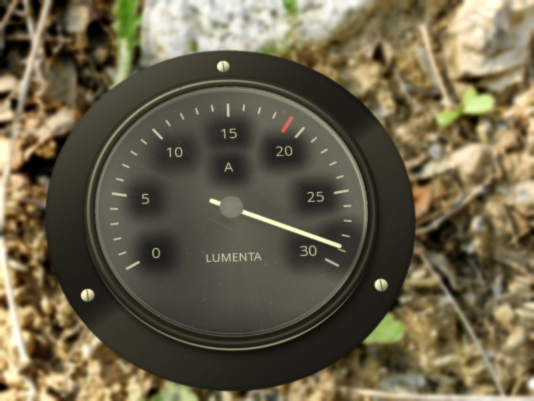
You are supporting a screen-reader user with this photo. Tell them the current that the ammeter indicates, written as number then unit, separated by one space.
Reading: 29 A
